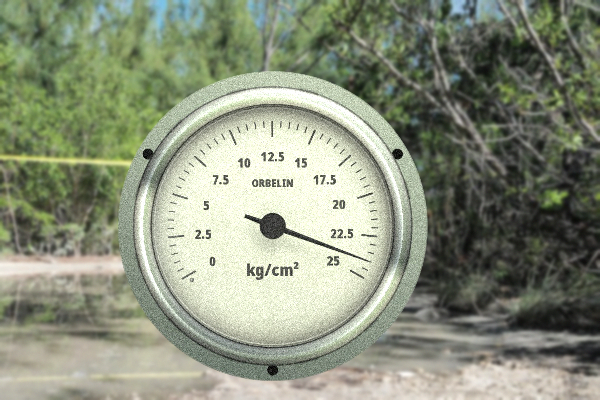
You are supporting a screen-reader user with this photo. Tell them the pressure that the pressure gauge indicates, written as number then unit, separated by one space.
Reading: 24 kg/cm²
